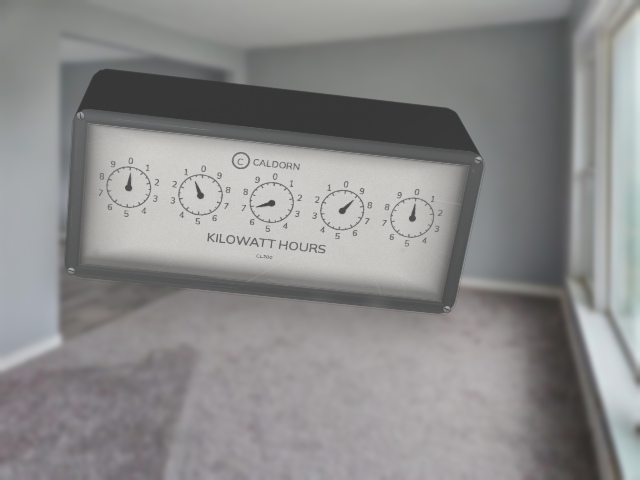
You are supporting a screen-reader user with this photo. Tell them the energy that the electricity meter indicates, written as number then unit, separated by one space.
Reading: 690 kWh
